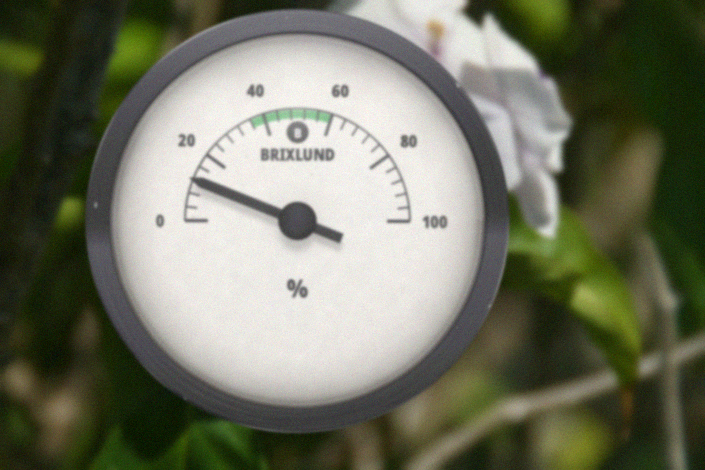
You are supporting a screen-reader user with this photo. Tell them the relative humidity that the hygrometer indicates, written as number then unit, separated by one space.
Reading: 12 %
